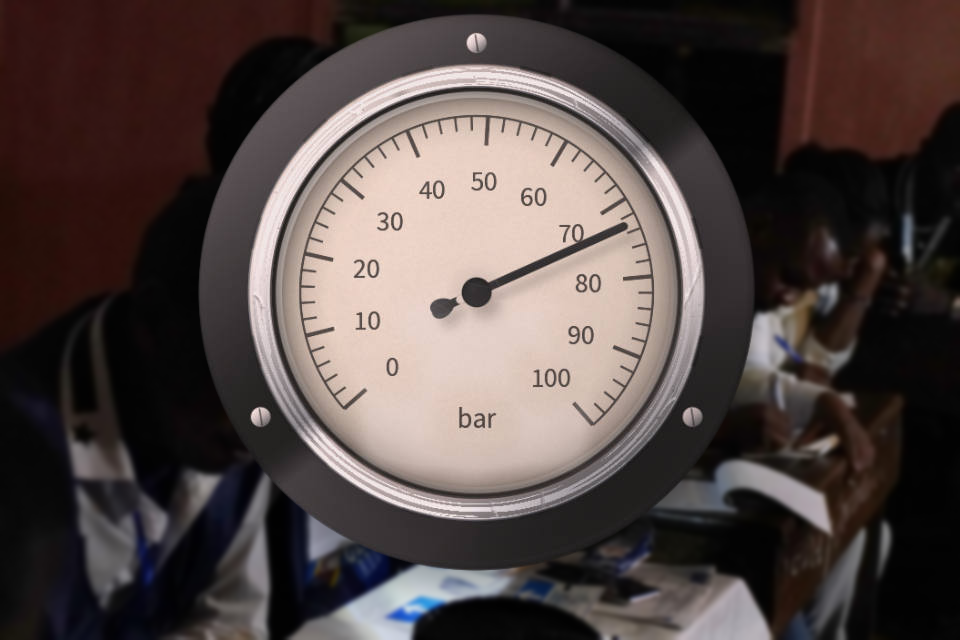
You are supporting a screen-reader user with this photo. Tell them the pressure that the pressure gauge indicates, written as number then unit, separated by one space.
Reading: 73 bar
